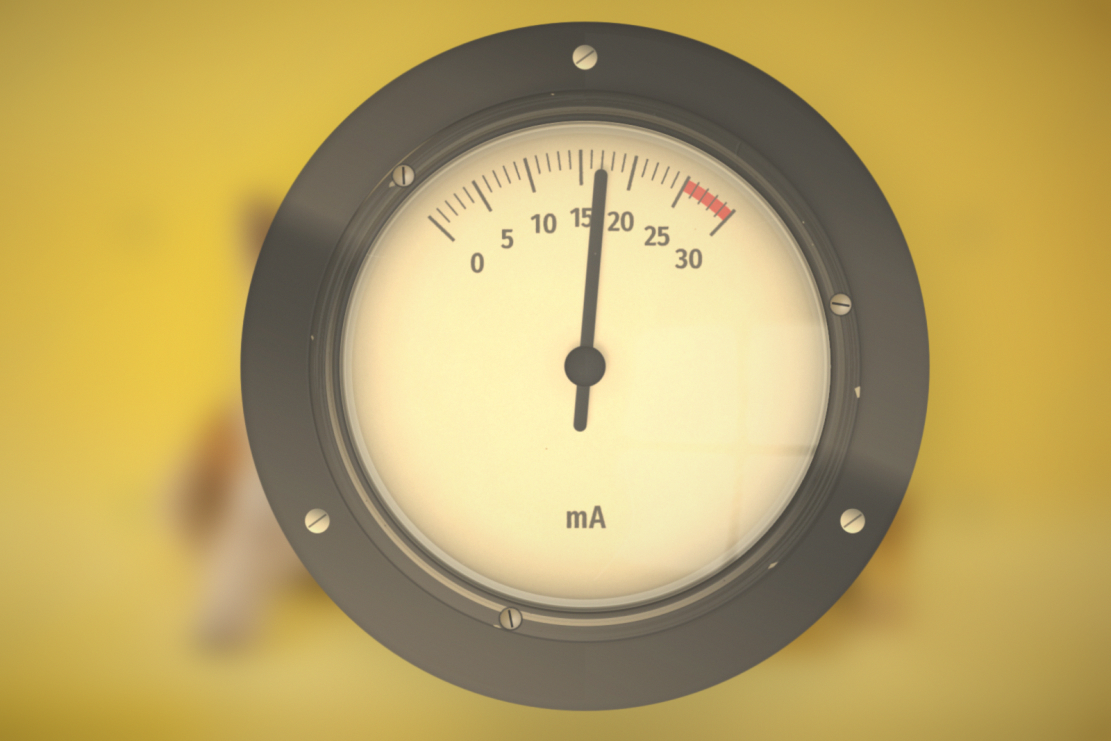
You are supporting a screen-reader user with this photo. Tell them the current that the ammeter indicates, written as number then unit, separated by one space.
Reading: 17 mA
